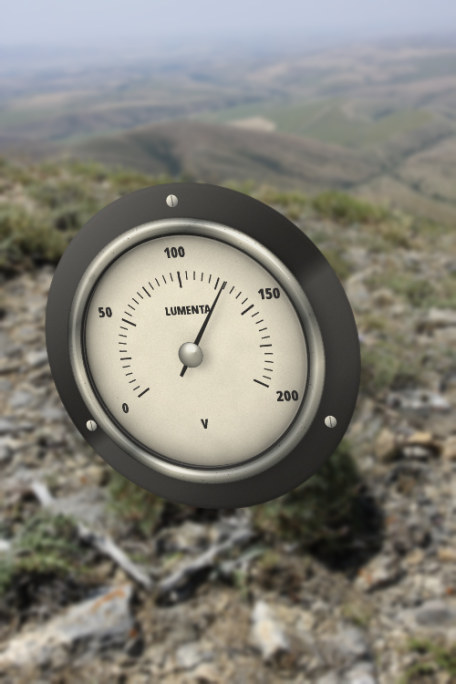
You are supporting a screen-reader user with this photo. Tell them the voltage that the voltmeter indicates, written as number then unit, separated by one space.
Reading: 130 V
